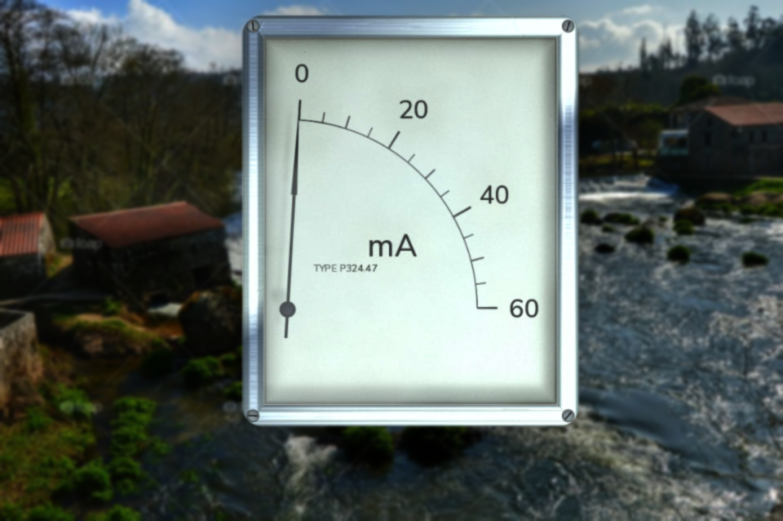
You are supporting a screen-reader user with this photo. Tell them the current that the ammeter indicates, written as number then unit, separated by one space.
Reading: 0 mA
